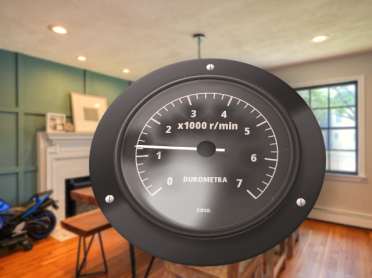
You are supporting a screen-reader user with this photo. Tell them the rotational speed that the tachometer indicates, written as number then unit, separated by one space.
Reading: 1200 rpm
